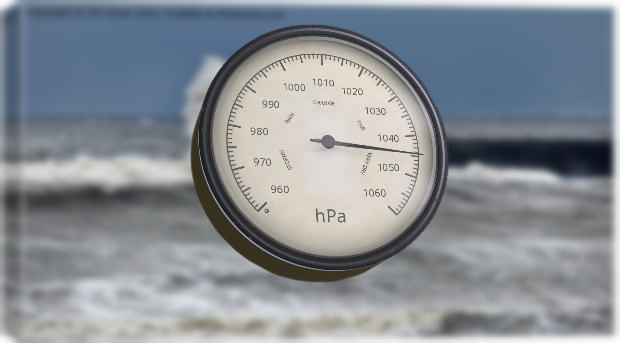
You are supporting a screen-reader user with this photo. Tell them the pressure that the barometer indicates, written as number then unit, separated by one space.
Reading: 1045 hPa
